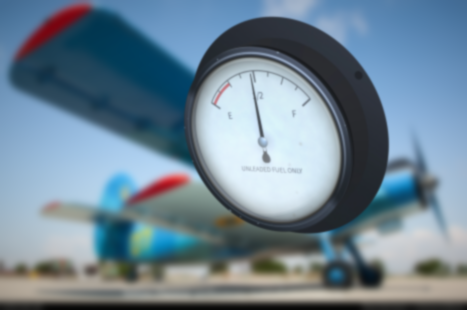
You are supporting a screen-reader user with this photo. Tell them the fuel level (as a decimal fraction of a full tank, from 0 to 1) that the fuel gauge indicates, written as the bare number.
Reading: 0.5
